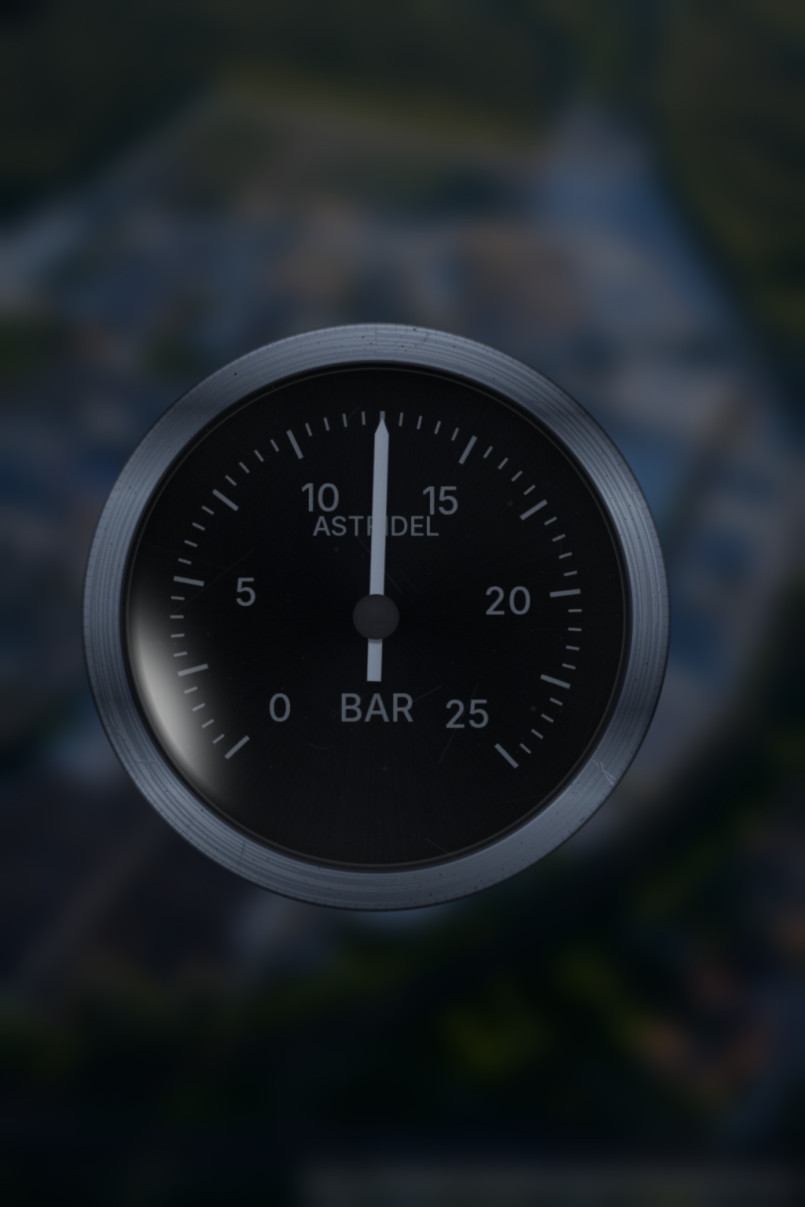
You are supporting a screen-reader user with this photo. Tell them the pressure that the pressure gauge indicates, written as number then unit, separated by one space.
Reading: 12.5 bar
